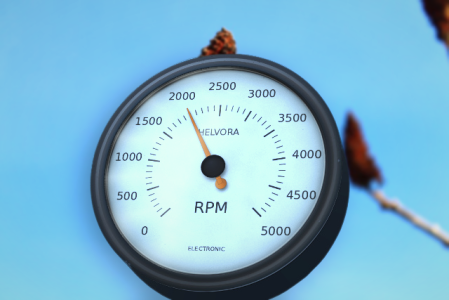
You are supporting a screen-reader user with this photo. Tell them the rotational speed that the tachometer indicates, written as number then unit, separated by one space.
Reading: 2000 rpm
